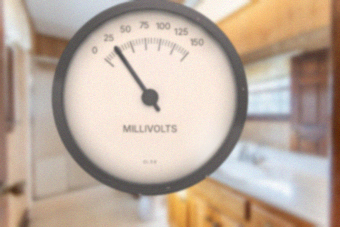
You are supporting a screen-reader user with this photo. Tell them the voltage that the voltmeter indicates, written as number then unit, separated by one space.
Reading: 25 mV
